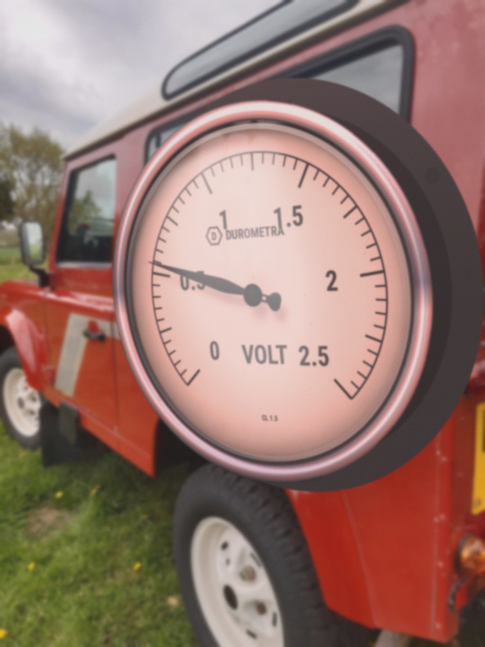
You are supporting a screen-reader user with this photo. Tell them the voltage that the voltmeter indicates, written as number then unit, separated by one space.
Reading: 0.55 V
